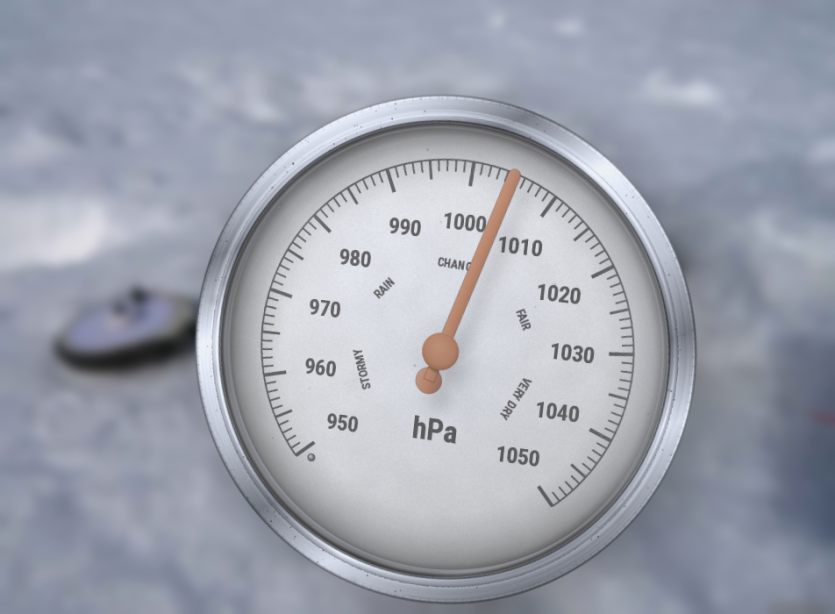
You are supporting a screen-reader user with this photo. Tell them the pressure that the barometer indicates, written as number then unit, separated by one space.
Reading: 1005 hPa
